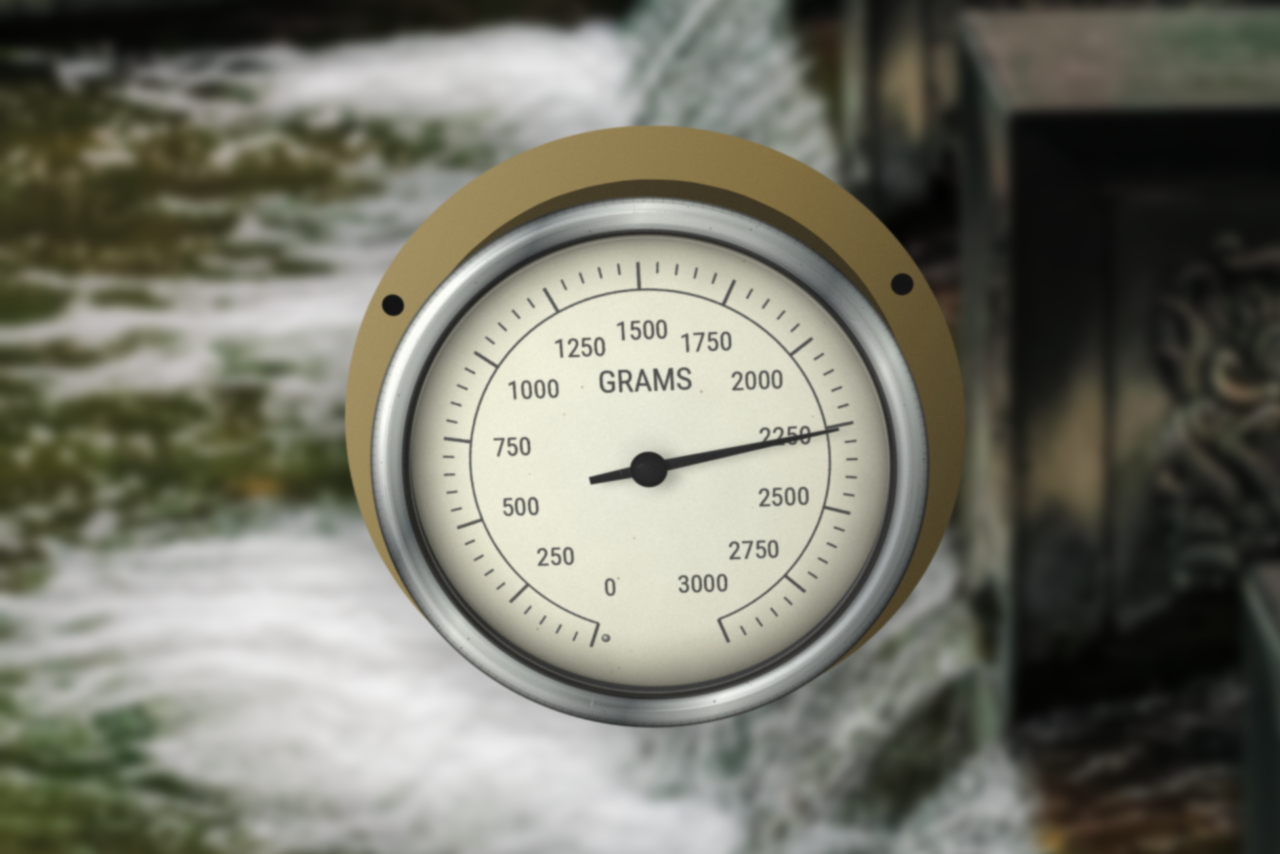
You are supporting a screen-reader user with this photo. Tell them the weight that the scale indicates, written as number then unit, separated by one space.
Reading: 2250 g
